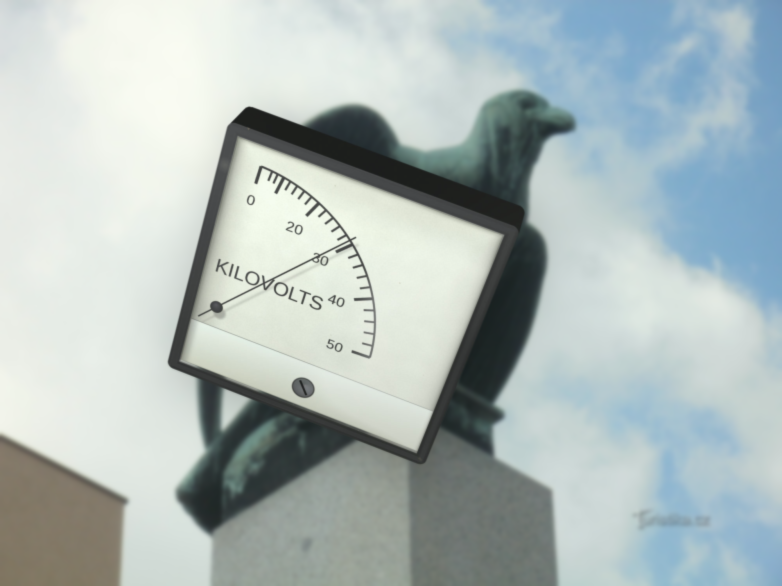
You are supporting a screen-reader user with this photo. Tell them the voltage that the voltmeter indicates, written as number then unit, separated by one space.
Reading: 29 kV
